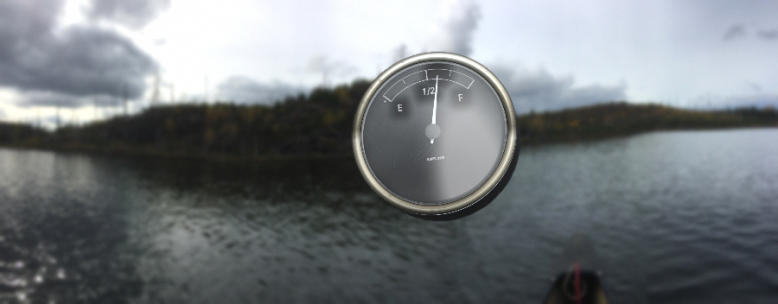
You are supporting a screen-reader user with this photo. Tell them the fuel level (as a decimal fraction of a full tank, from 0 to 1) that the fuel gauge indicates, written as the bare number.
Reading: 0.625
